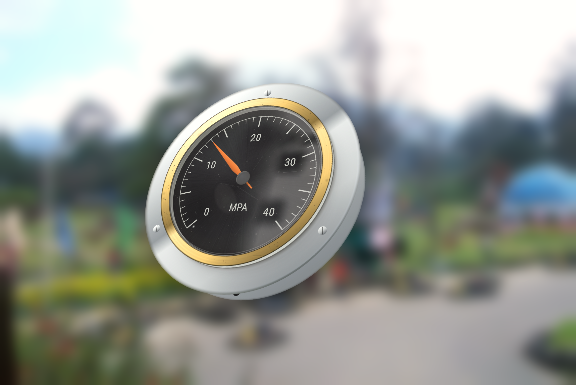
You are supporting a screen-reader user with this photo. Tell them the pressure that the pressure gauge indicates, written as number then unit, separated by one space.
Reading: 13 MPa
